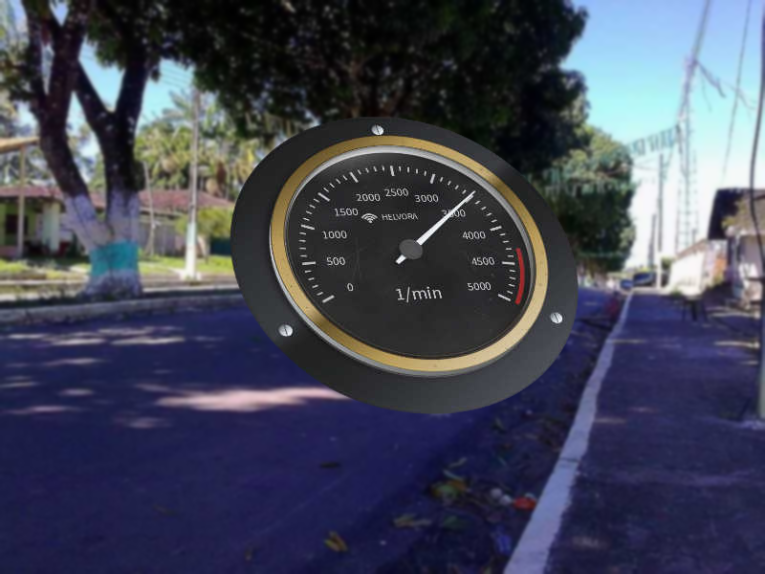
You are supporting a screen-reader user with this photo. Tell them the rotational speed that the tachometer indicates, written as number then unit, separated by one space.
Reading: 3500 rpm
